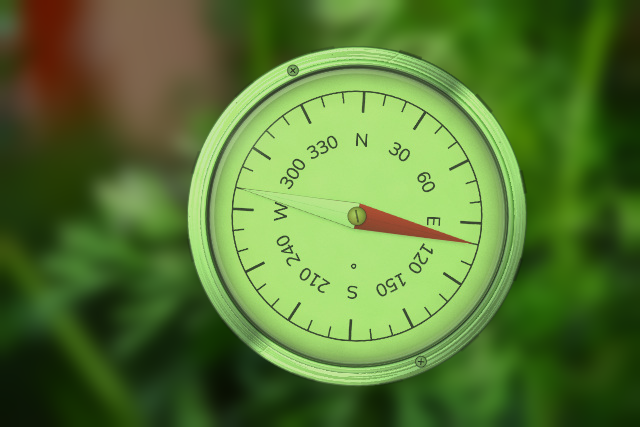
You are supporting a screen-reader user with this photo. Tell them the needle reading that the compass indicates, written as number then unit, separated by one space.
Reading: 100 °
